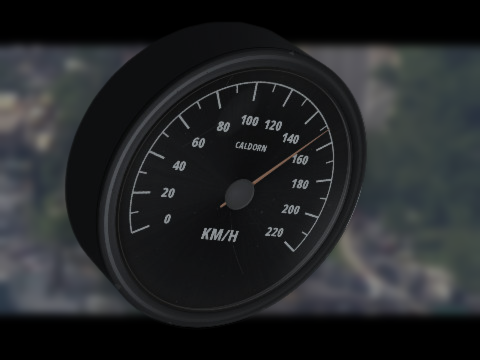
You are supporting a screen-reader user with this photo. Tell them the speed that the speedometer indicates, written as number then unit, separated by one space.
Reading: 150 km/h
